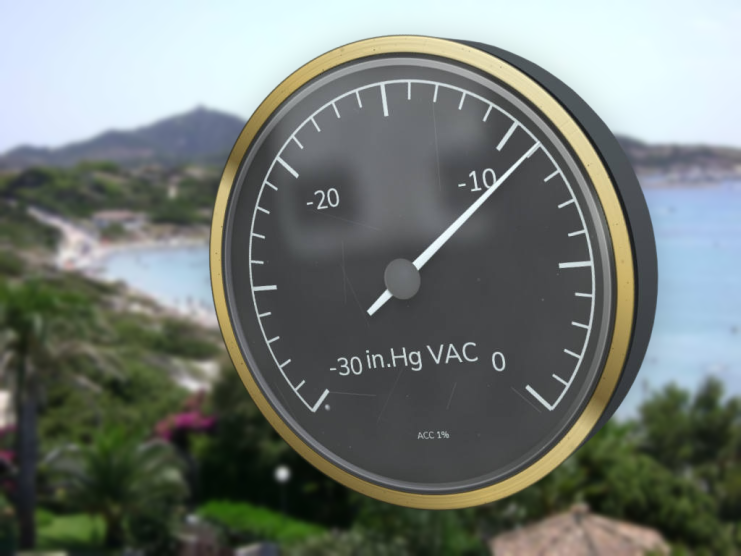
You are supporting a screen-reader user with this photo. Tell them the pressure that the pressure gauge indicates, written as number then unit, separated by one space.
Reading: -9 inHg
